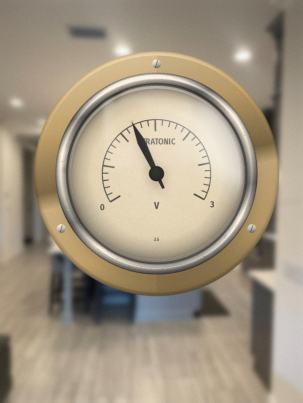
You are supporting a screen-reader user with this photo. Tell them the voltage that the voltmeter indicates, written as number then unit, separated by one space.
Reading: 1.2 V
